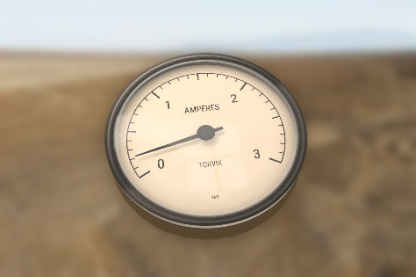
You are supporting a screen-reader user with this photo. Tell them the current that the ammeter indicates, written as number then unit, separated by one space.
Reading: 0.2 A
